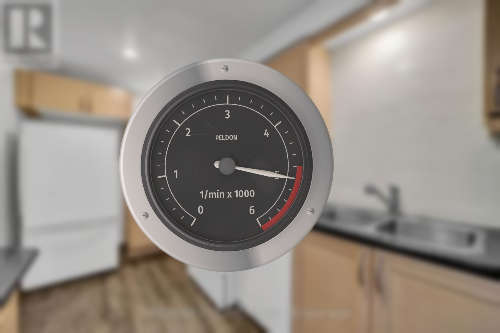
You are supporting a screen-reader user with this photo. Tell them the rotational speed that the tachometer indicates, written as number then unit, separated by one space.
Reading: 5000 rpm
